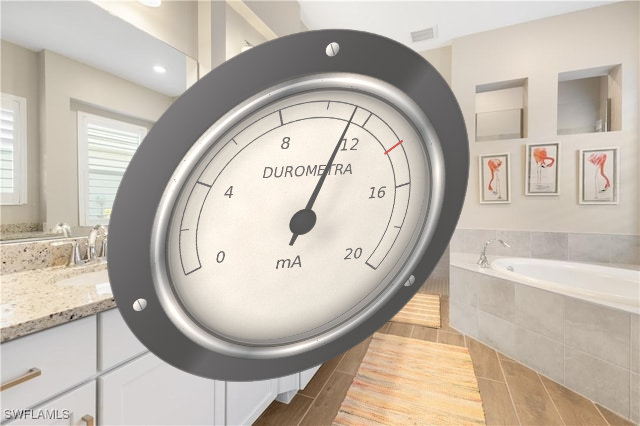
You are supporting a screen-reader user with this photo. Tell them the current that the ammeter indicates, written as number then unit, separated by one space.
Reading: 11 mA
